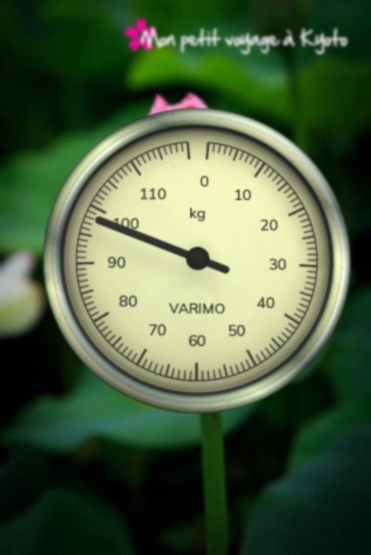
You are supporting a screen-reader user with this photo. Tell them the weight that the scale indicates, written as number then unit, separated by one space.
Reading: 98 kg
